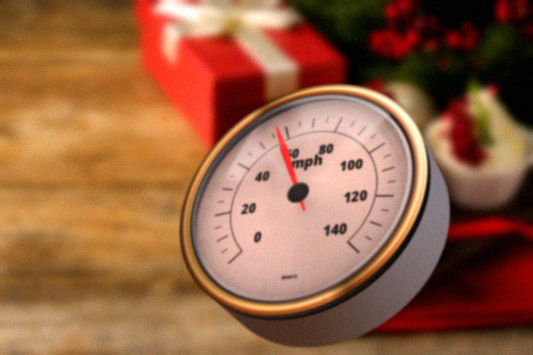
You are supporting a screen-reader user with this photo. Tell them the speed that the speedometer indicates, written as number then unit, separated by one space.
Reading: 57.5 mph
